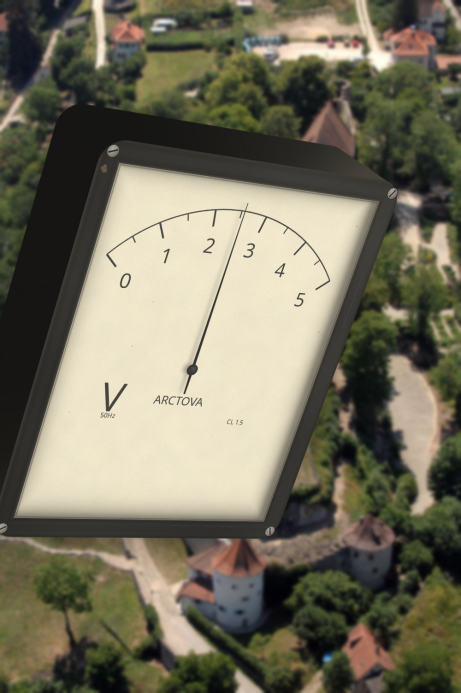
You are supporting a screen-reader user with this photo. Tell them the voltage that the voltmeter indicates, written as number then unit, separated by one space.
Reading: 2.5 V
